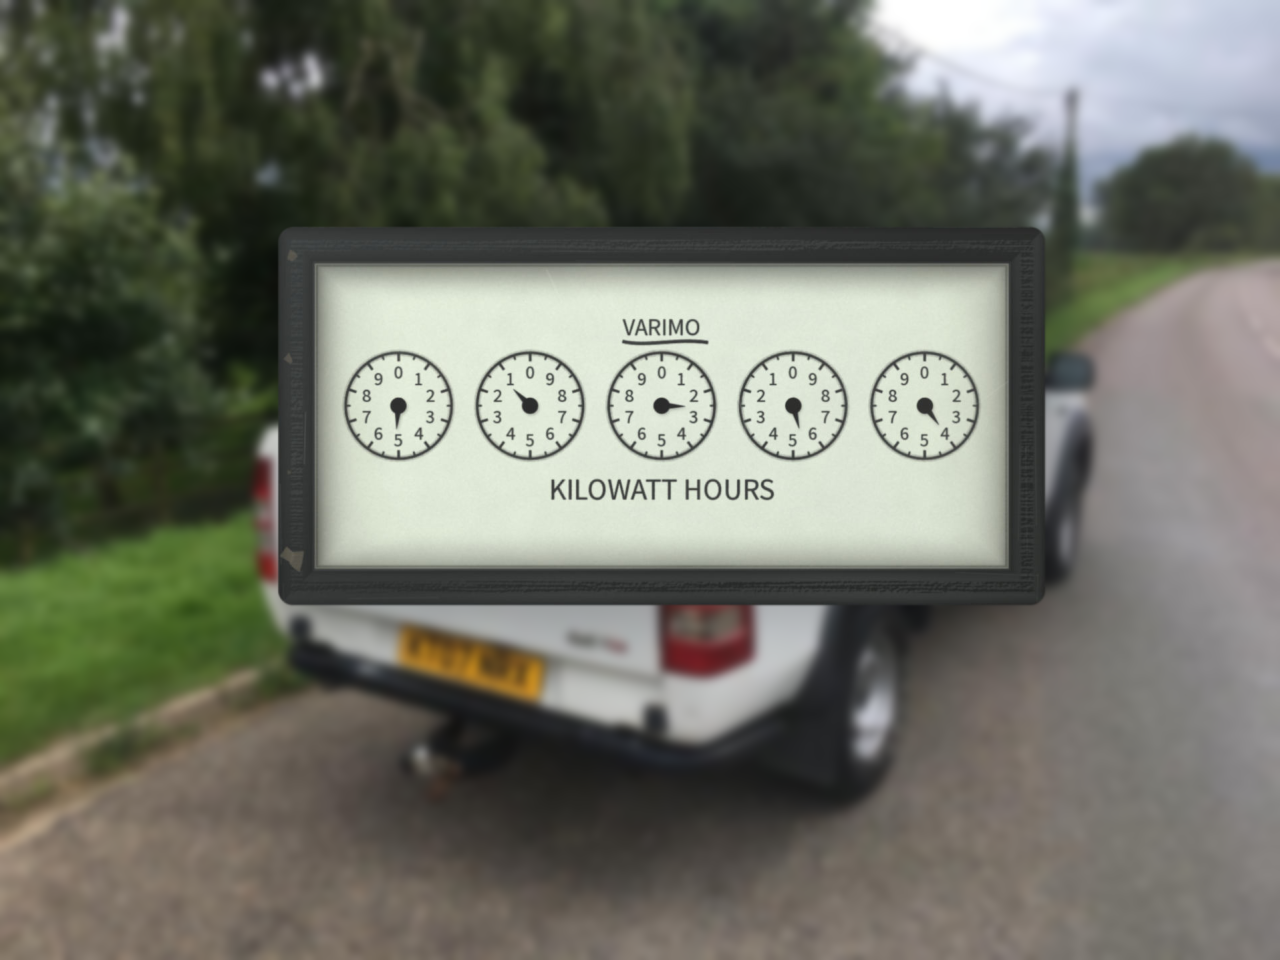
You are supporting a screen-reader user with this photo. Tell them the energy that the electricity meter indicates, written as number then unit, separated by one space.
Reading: 51254 kWh
